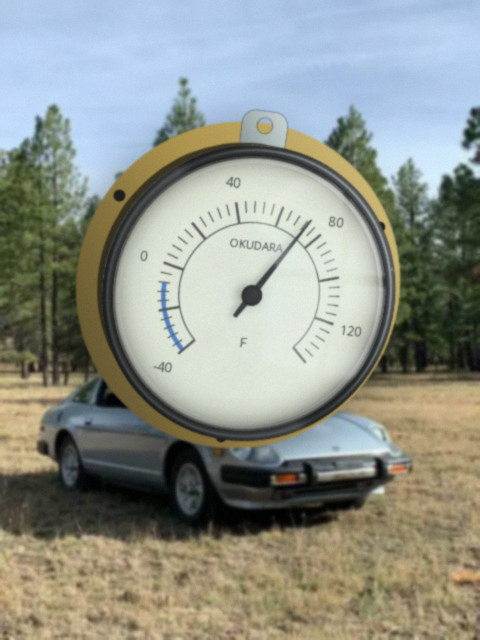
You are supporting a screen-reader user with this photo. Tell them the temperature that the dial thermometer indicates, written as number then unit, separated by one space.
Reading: 72 °F
